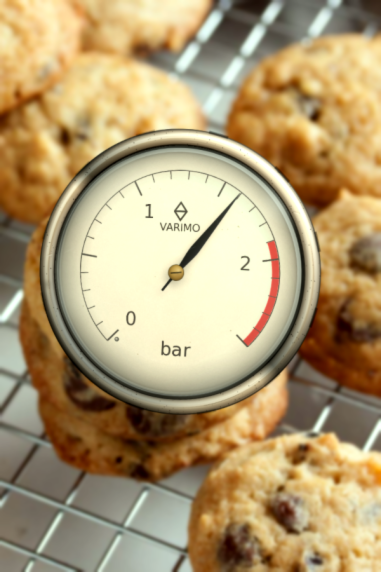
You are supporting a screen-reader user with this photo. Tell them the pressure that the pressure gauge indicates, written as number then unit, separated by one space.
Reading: 1.6 bar
